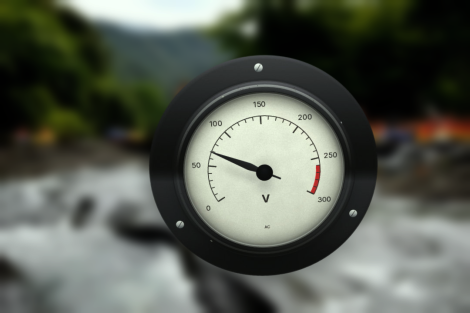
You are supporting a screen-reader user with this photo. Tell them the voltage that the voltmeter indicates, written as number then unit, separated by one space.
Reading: 70 V
